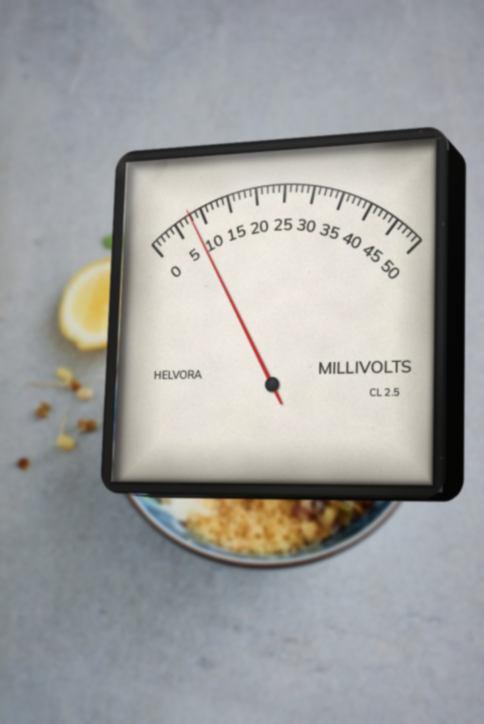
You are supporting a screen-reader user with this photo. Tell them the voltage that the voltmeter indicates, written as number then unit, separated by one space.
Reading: 8 mV
